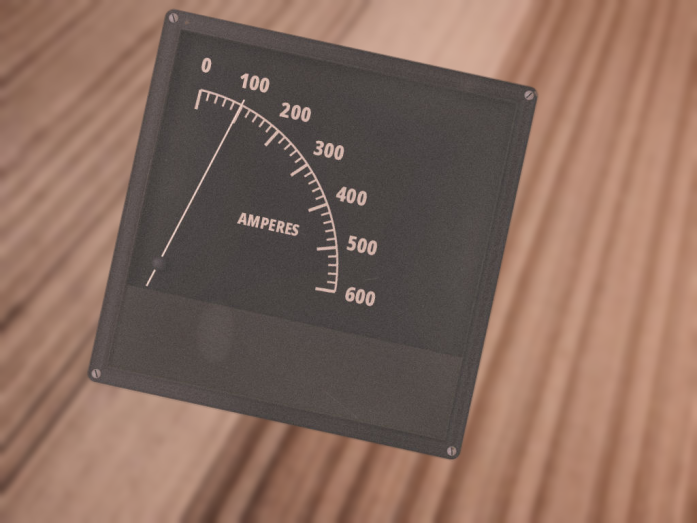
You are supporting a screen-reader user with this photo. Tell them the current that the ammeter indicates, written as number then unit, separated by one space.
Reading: 100 A
